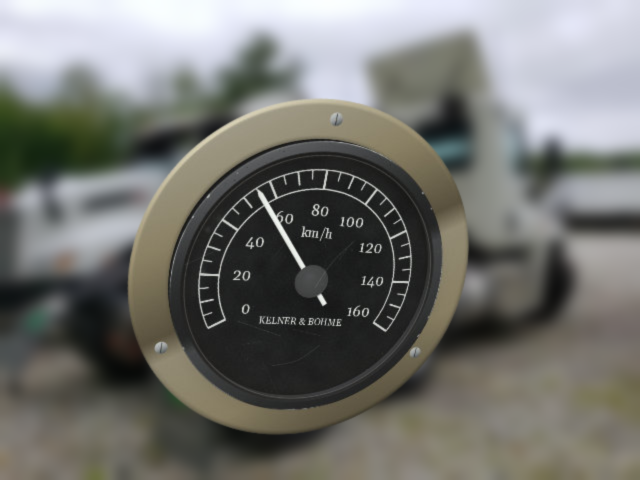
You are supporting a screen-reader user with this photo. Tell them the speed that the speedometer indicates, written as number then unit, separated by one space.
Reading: 55 km/h
